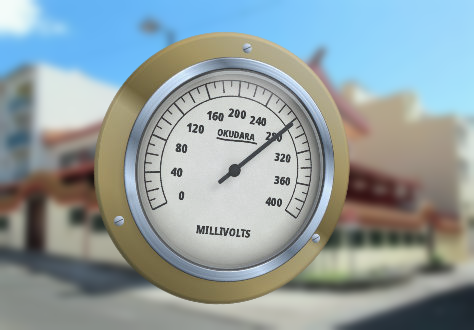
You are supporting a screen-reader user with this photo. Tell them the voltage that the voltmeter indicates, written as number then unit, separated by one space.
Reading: 280 mV
